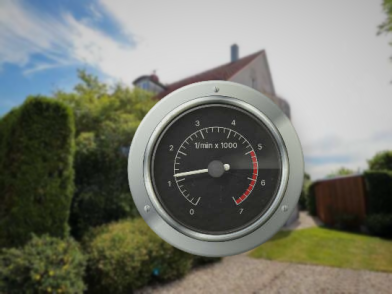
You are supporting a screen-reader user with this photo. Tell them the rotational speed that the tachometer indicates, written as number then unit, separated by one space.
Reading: 1200 rpm
